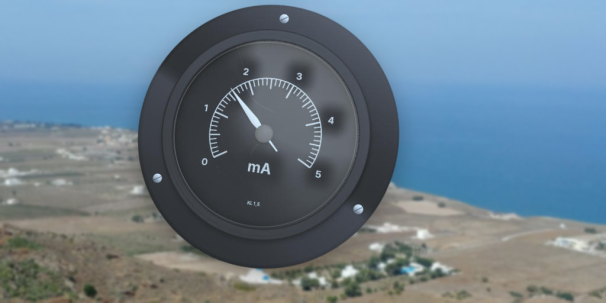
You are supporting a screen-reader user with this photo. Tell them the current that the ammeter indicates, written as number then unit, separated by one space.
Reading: 1.6 mA
